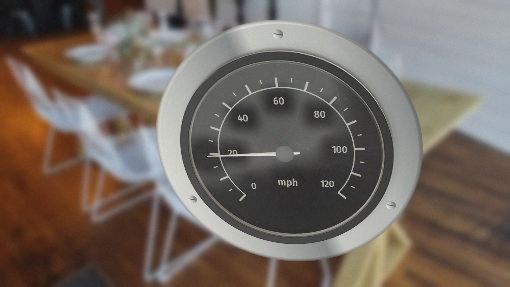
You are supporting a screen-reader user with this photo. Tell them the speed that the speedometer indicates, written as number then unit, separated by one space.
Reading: 20 mph
